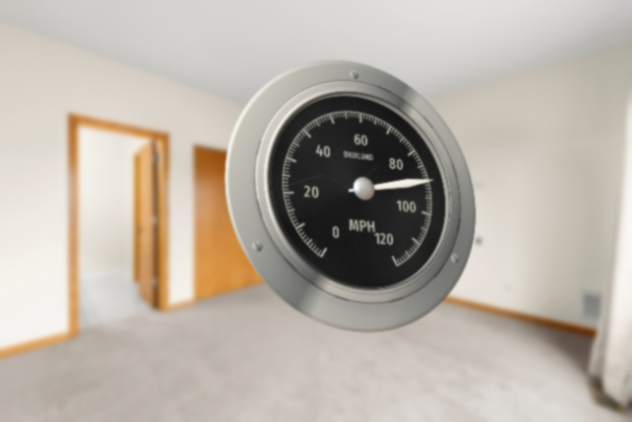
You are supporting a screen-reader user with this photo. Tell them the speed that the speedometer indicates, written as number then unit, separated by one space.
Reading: 90 mph
